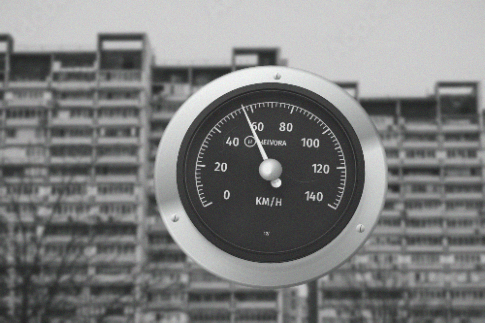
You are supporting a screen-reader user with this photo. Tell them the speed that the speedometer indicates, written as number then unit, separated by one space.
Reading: 56 km/h
